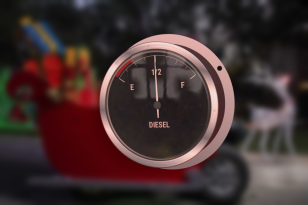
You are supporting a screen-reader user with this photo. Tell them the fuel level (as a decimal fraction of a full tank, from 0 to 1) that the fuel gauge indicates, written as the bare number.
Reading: 0.5
